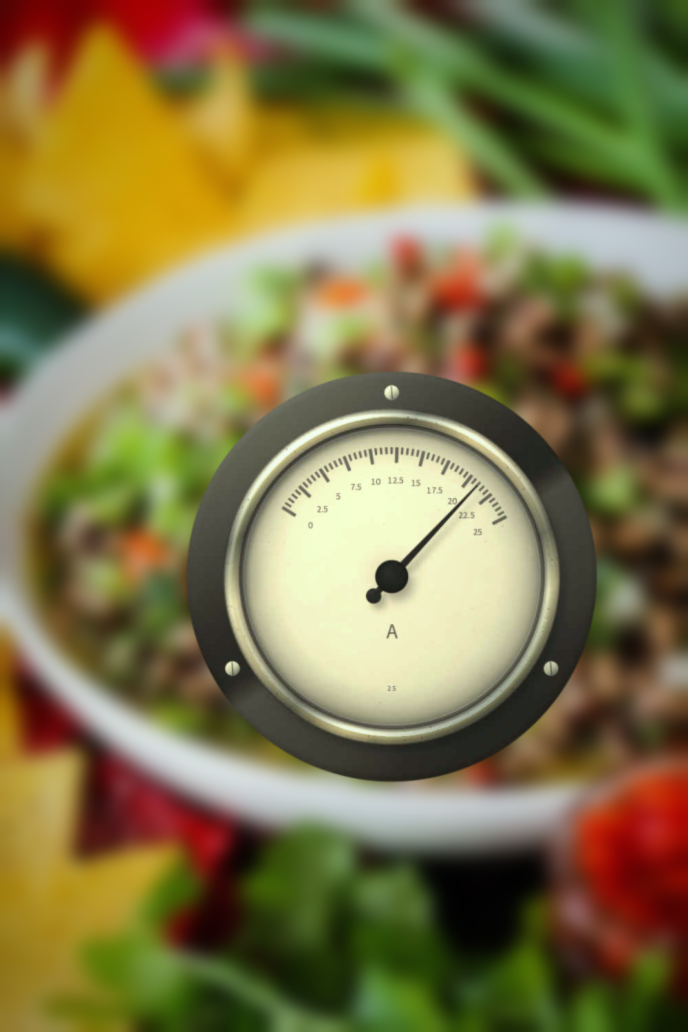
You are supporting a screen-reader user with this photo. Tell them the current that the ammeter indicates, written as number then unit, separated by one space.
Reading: 21 A
